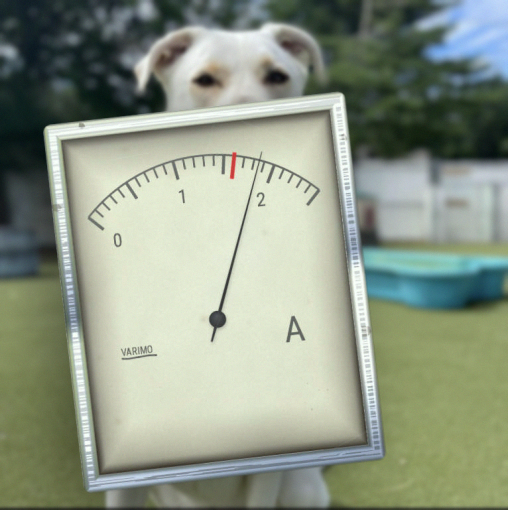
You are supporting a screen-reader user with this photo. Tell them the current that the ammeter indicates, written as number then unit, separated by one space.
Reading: 1.85 A
